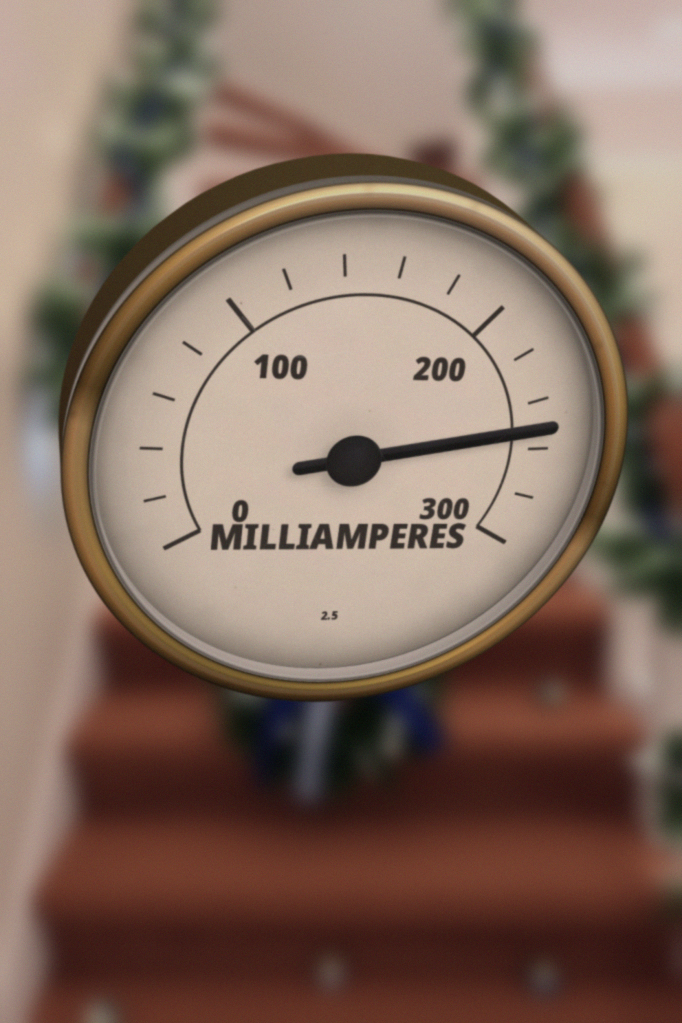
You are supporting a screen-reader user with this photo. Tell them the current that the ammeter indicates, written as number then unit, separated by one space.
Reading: 250 mA
